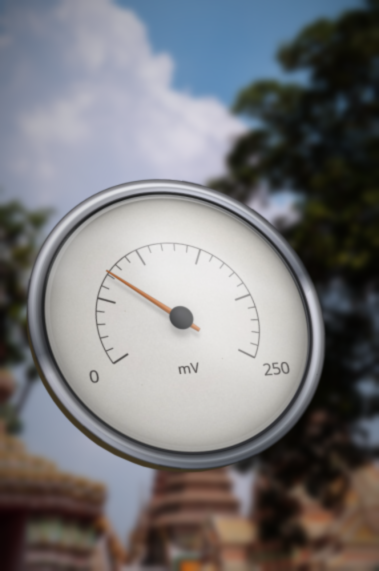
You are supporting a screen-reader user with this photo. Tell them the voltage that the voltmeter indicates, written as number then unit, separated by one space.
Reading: 70 mV
